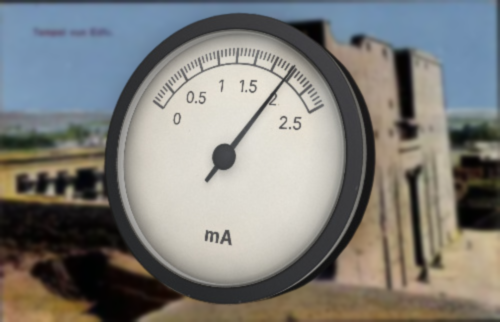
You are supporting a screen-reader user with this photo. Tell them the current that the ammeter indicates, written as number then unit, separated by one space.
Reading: 2 mA
